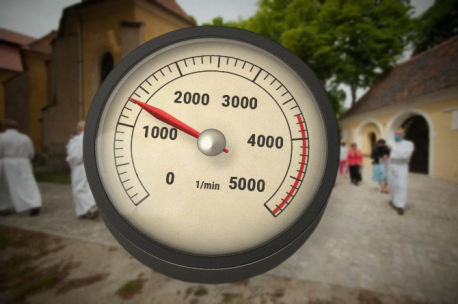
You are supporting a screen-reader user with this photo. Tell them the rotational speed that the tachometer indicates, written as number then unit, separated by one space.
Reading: 1300 rpm
